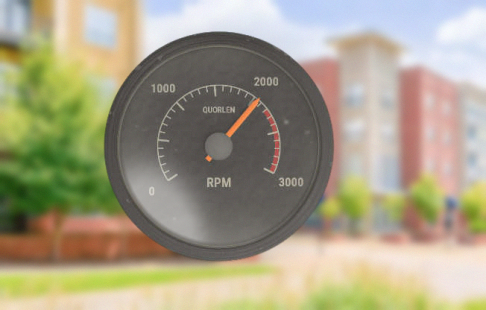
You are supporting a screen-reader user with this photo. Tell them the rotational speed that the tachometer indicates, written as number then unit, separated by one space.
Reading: 2050 rpm
